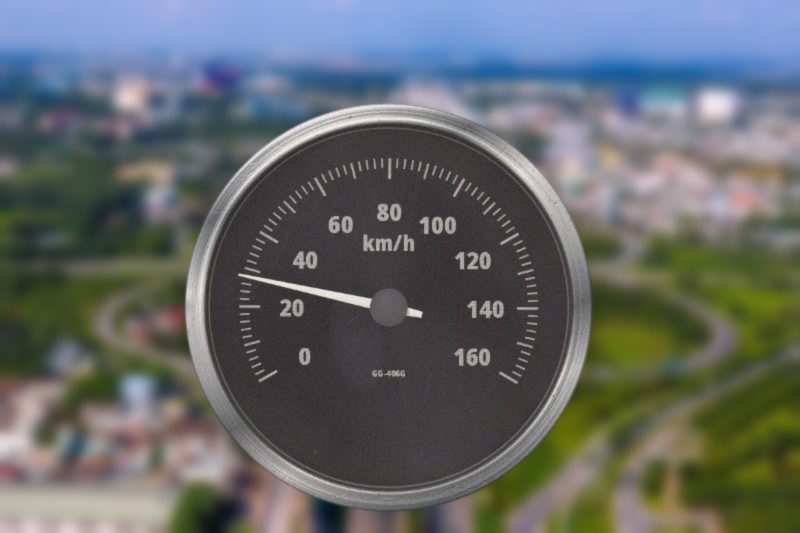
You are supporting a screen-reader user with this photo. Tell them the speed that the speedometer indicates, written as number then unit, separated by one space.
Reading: 28 km/h
